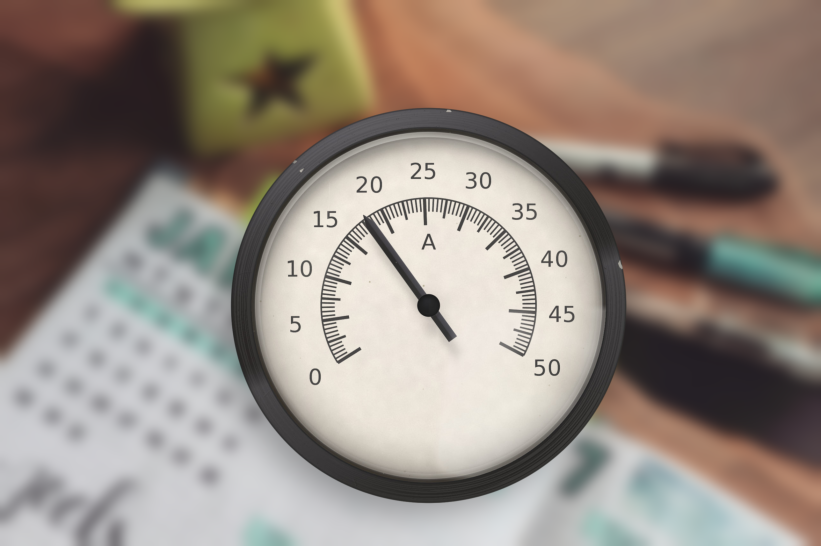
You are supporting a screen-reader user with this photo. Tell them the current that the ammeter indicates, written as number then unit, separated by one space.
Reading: 18 A
